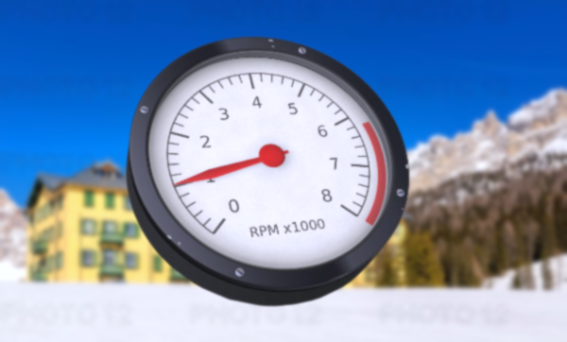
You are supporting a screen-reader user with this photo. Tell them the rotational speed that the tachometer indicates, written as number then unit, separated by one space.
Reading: 1000 rpm
